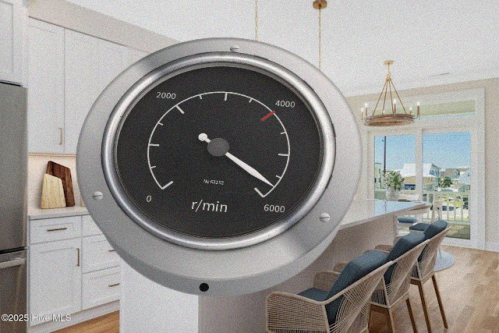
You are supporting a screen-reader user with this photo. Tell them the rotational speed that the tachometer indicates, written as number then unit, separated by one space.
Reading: 5750 rpm
